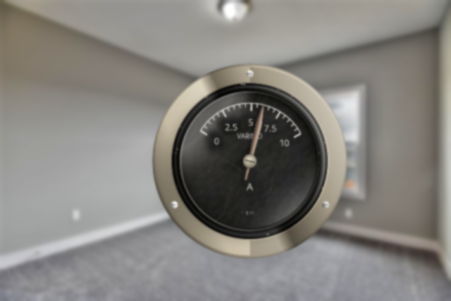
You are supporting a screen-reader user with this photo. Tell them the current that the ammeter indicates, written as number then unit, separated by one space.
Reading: 6 A
